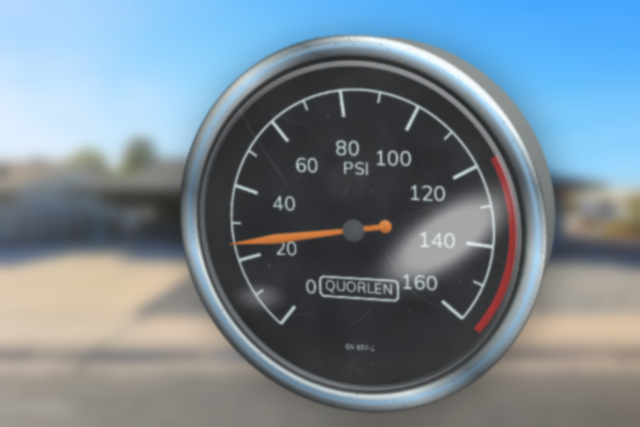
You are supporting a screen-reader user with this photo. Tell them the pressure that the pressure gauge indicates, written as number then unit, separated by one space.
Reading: 25 psi
